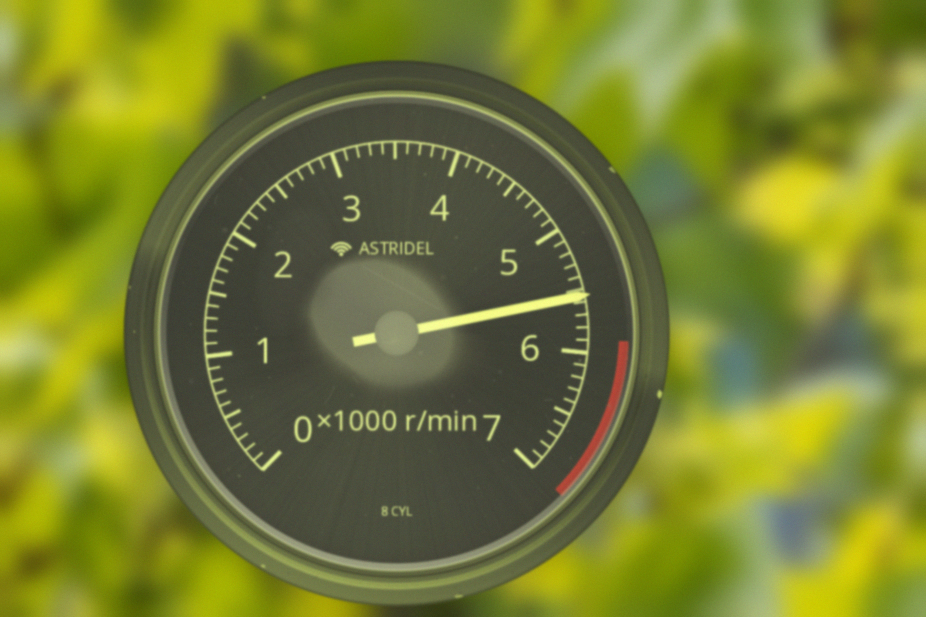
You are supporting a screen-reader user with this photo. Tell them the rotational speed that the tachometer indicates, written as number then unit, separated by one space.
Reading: 5550 rpm
